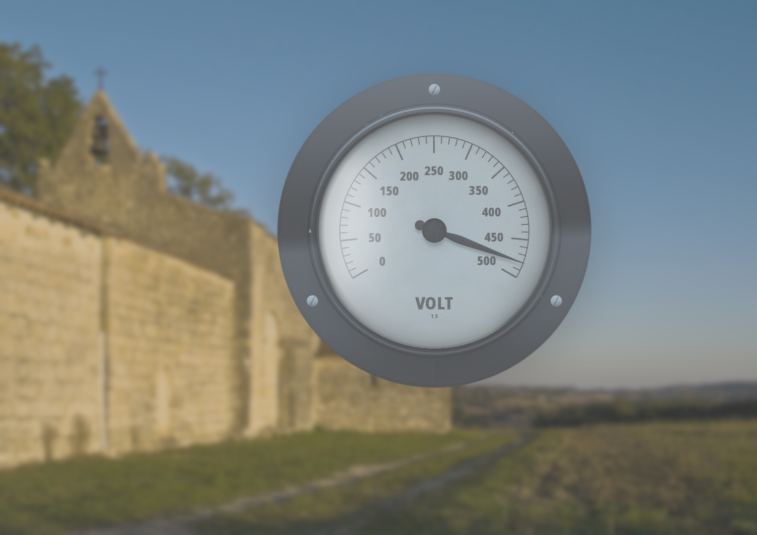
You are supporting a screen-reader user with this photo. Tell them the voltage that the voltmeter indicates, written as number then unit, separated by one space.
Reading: 480 V
